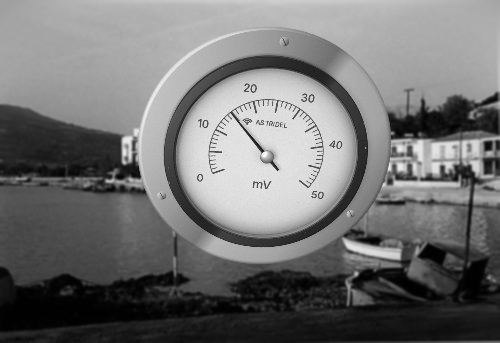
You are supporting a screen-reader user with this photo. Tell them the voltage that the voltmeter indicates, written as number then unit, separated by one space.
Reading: 15 mV
